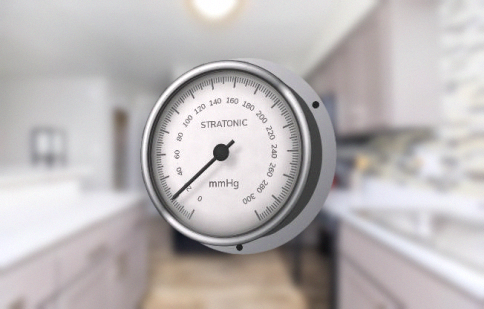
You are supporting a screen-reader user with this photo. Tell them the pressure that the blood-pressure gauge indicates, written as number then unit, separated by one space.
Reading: 20 mmHg
